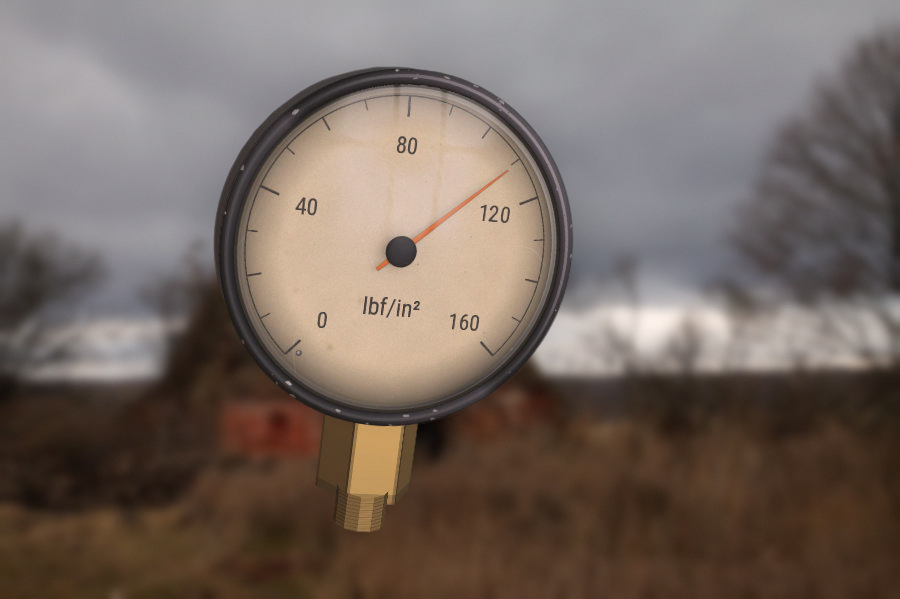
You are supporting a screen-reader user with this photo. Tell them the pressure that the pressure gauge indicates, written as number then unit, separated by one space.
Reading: 110 psi
